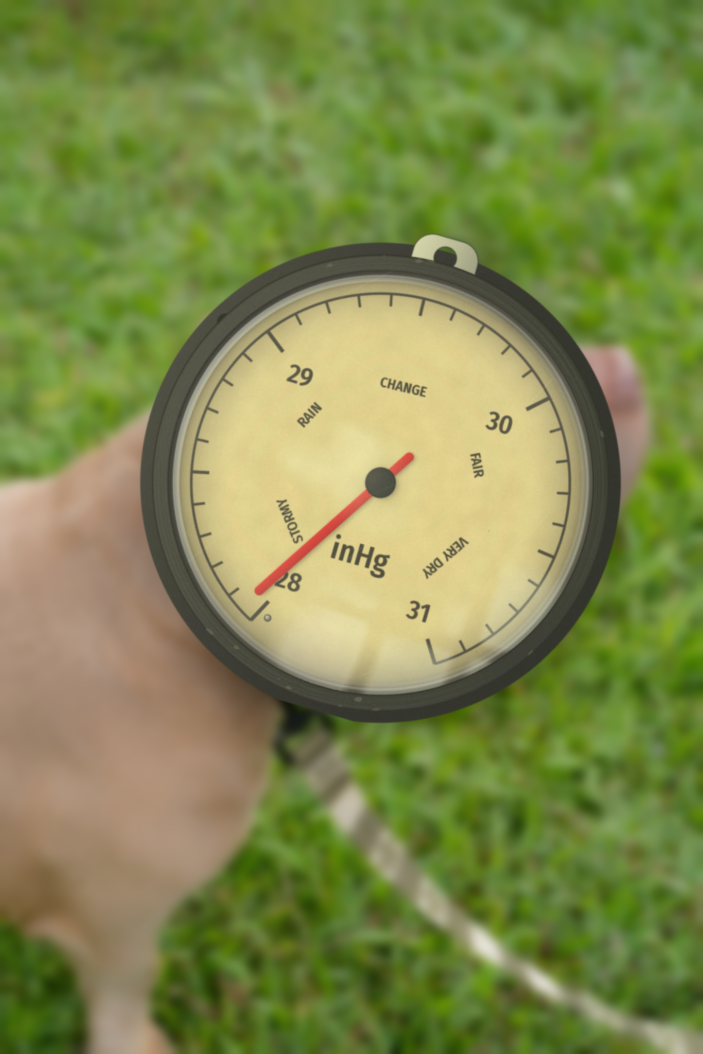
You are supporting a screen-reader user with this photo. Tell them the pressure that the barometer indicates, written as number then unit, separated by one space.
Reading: 28.05 inHg
